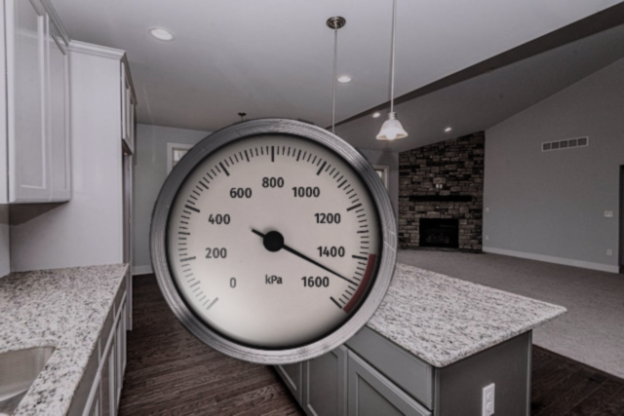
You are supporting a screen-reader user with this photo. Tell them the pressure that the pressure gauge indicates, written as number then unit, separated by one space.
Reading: 1500 kPa
